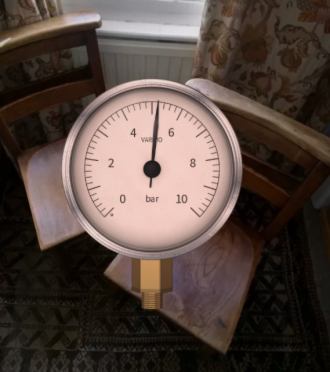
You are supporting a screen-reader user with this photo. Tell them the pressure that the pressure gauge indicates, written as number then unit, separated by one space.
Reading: 5.2 bar
